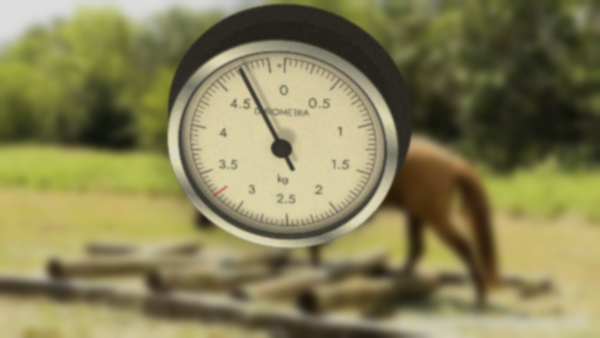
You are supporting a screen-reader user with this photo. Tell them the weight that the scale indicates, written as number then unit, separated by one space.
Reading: 4.75 kg
